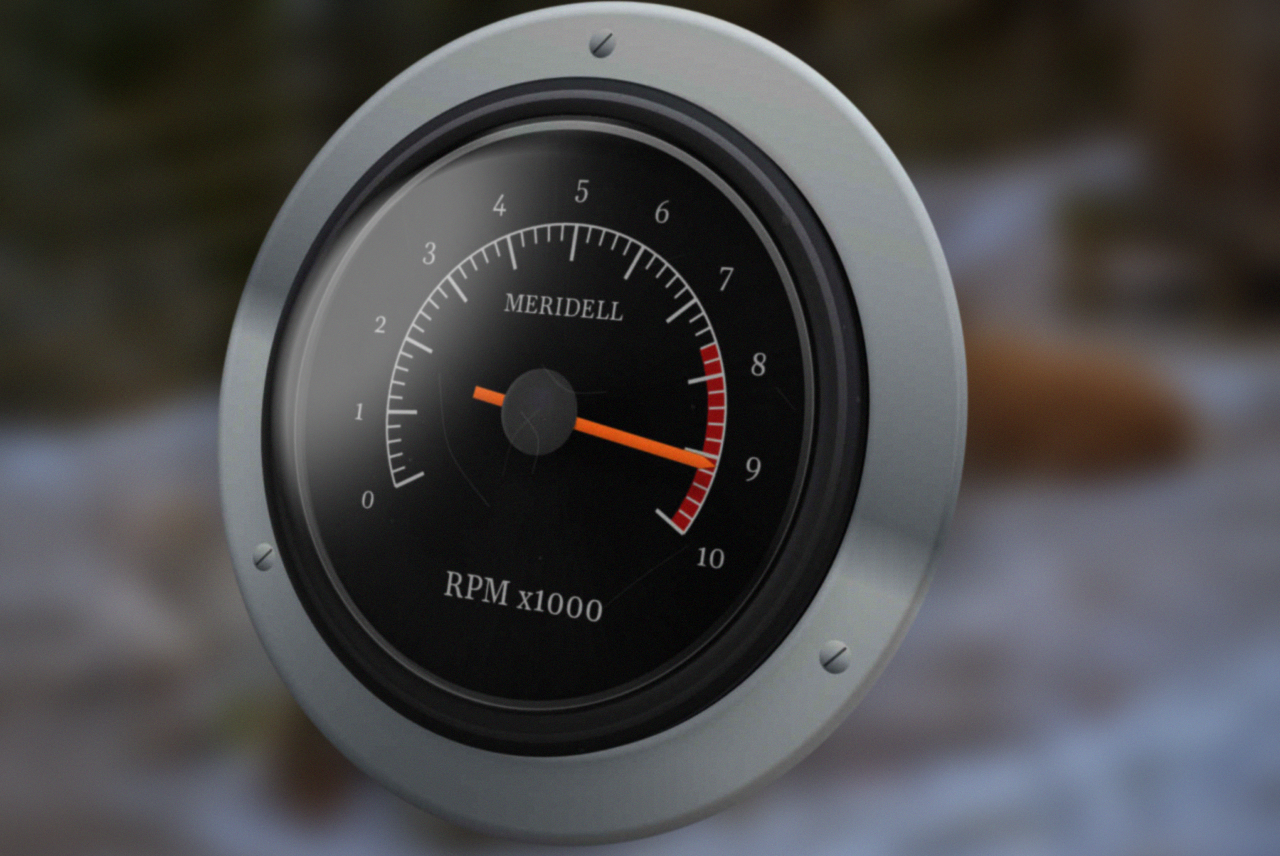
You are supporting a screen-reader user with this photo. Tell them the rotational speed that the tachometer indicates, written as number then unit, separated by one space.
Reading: 9100 rpm
